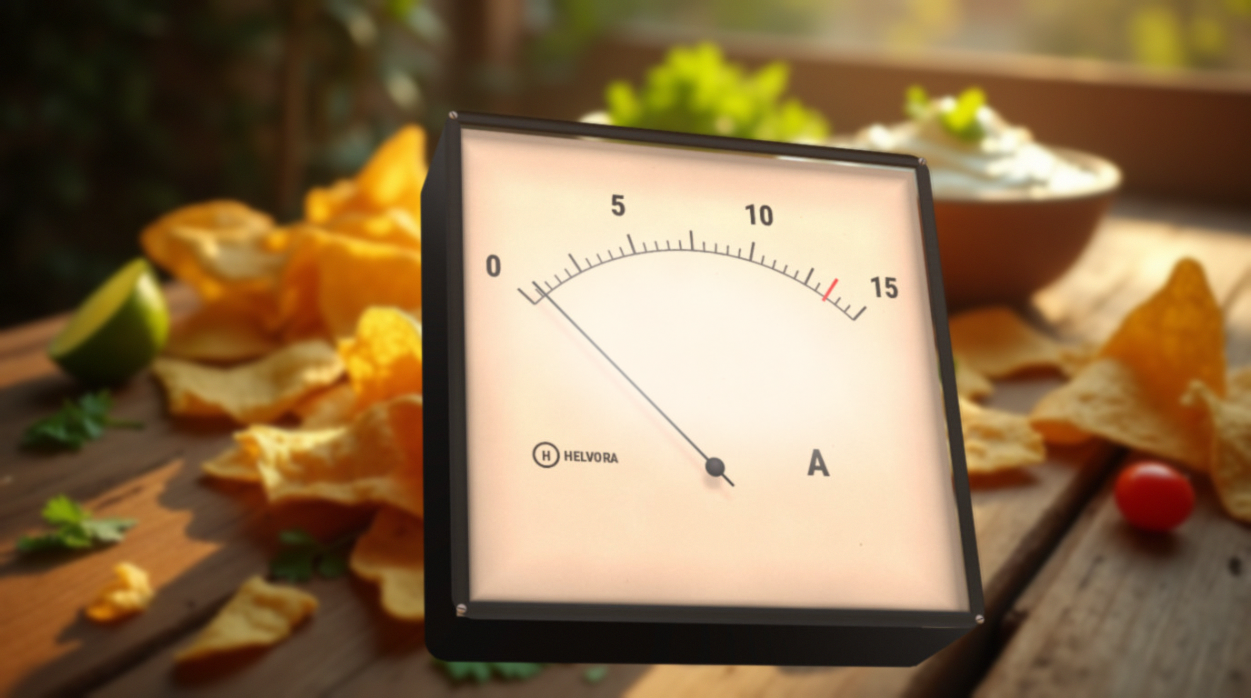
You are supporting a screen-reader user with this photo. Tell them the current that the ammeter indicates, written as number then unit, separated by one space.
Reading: 0.5 A
